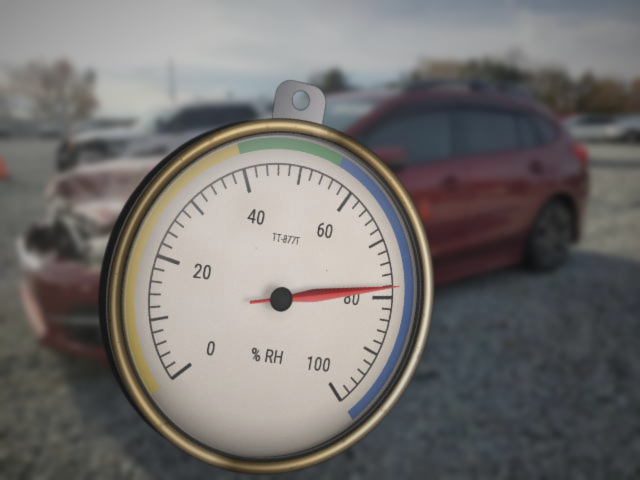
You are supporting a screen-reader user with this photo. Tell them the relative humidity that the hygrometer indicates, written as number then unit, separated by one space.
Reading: 78 %
